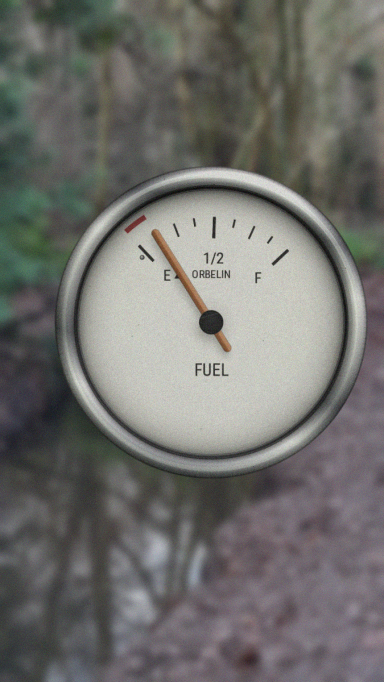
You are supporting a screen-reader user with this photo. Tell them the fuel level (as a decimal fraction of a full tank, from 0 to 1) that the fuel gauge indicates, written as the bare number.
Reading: 0.125
